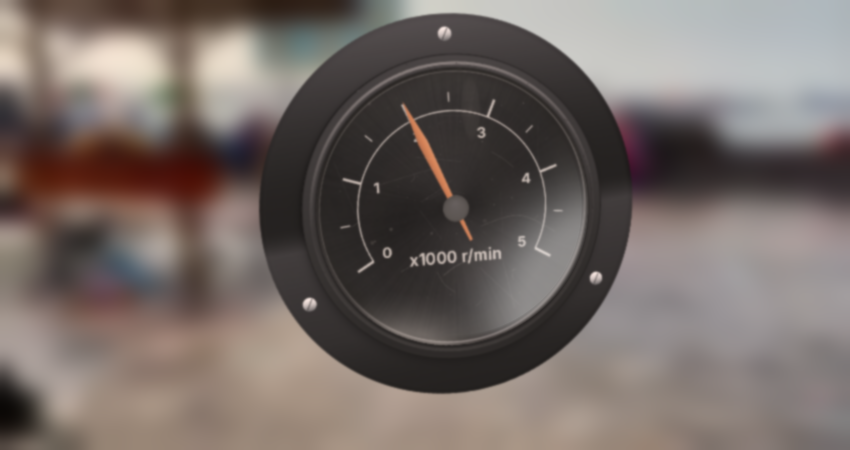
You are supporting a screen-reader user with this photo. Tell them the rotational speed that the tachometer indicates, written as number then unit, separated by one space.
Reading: 2000 rpm
